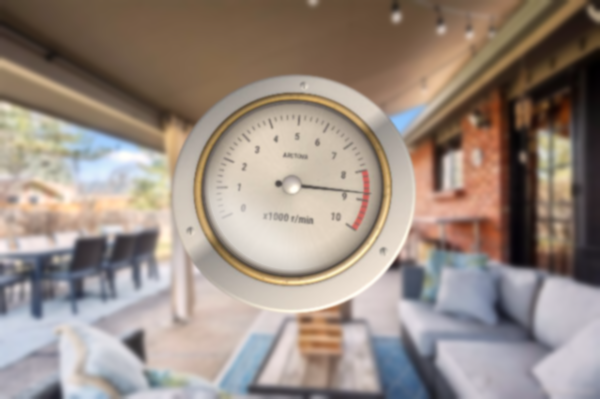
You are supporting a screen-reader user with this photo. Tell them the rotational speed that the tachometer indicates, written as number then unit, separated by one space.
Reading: 8800 rpm
